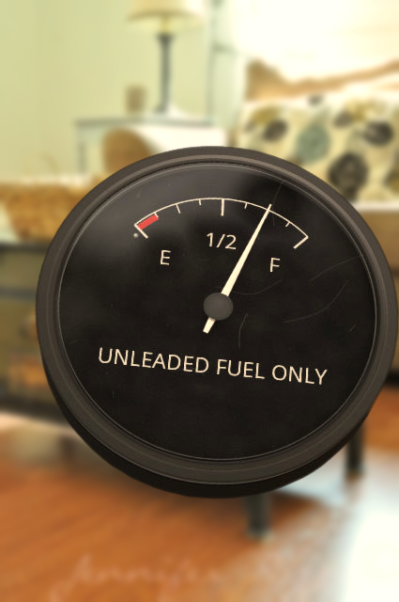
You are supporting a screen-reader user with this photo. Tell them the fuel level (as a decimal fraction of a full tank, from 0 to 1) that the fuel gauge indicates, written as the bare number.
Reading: 0.75
